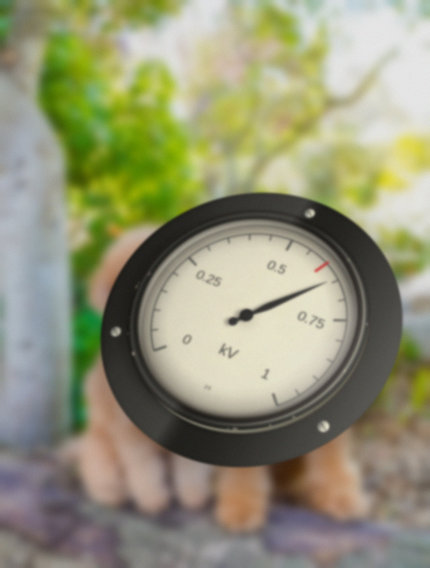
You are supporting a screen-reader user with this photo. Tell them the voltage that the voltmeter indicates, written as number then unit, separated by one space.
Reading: 0.65 kV
